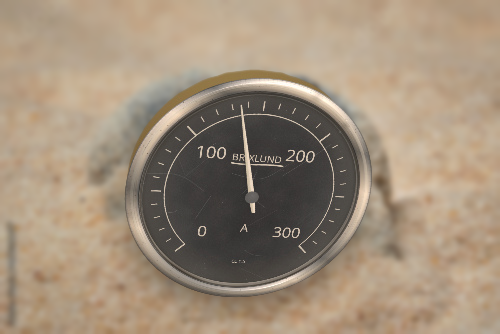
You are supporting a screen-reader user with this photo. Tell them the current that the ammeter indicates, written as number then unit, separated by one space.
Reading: 135 A
